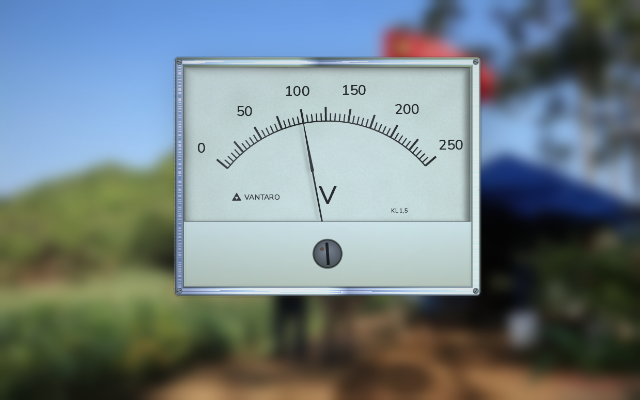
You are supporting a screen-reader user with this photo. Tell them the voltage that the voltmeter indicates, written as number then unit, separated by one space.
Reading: 100 V
